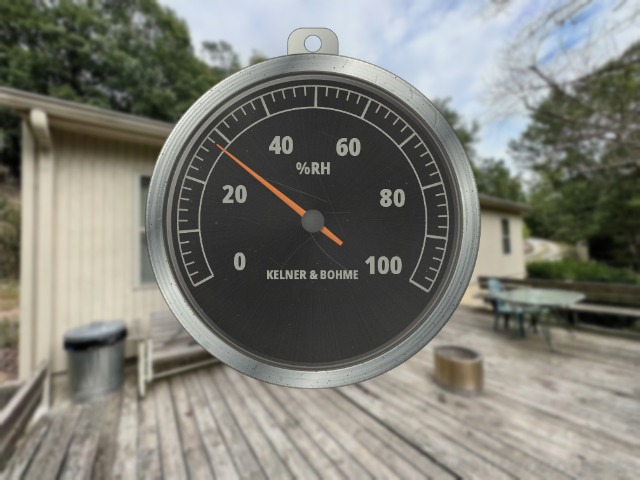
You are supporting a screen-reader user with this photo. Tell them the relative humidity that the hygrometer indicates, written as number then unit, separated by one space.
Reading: 28 %
